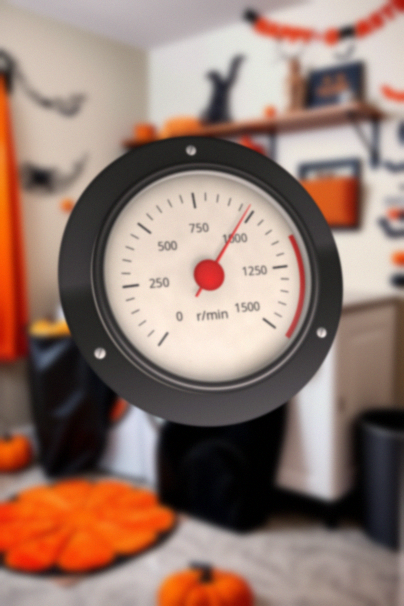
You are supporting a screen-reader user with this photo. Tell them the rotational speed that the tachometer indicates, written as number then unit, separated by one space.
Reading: 975 rpm
